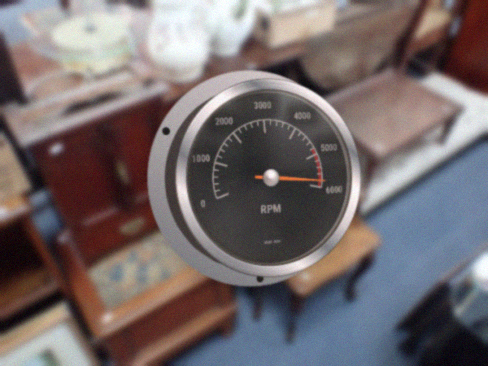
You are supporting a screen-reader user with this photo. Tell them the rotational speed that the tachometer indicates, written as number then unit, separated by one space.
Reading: 5800 rpm
